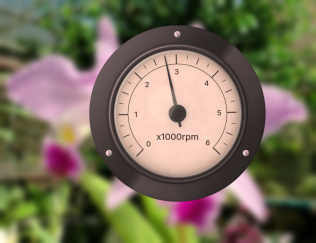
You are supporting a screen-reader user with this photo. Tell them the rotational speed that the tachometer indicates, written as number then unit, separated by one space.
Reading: 2750 rpm
